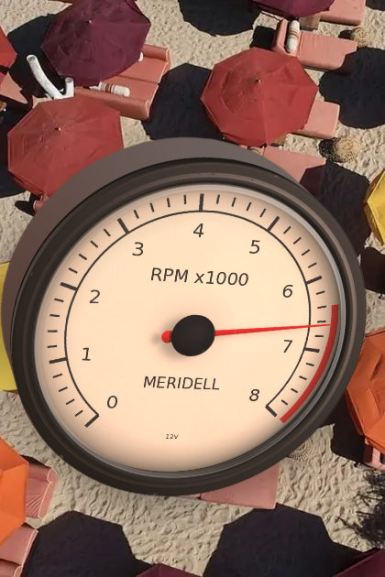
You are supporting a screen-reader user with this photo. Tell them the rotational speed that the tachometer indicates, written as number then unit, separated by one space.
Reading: 6600 rpm
